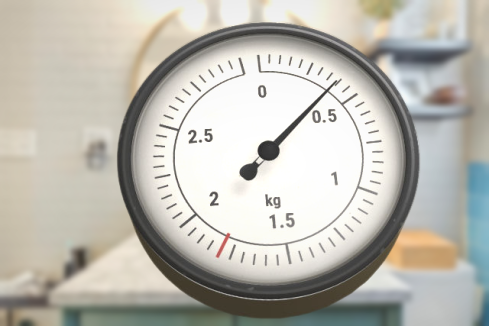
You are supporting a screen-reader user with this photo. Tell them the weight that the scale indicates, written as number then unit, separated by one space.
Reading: 0.4 kg
